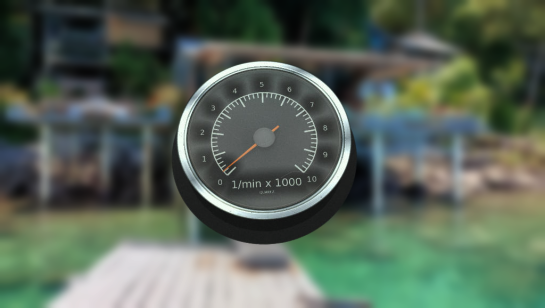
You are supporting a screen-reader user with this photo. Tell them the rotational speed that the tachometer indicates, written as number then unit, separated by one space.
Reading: 200 rpm
